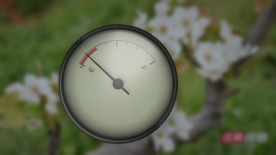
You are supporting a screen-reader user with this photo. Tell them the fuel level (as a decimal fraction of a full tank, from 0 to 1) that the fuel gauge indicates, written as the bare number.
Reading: 0.125
